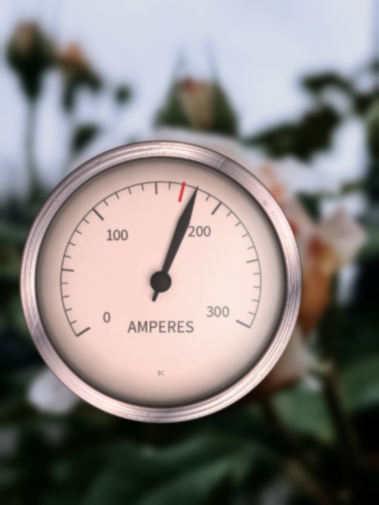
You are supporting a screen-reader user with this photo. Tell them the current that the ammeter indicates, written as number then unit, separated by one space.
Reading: 180 A
